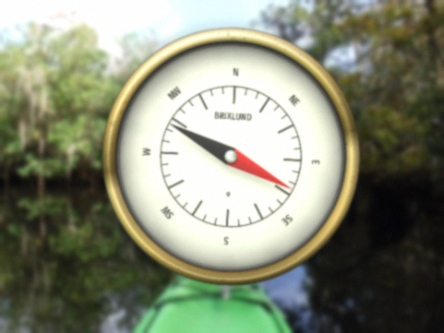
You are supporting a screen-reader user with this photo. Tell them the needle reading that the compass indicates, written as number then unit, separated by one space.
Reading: 115 °
